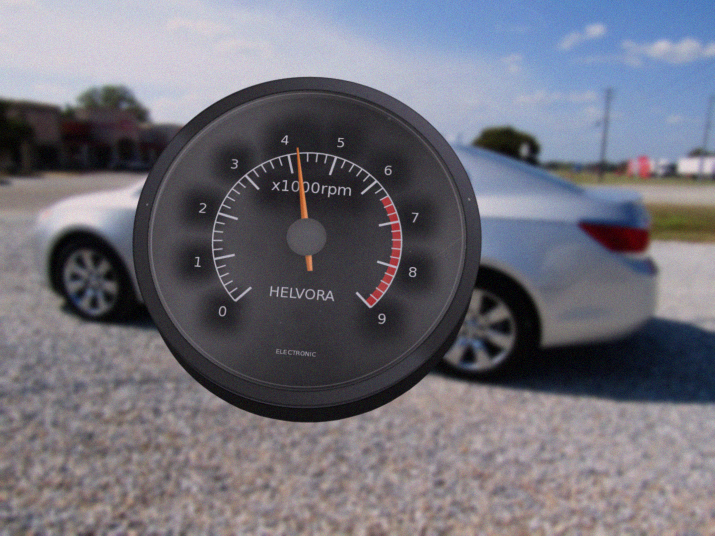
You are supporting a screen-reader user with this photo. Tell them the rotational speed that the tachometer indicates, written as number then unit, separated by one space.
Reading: 4200 rpm
